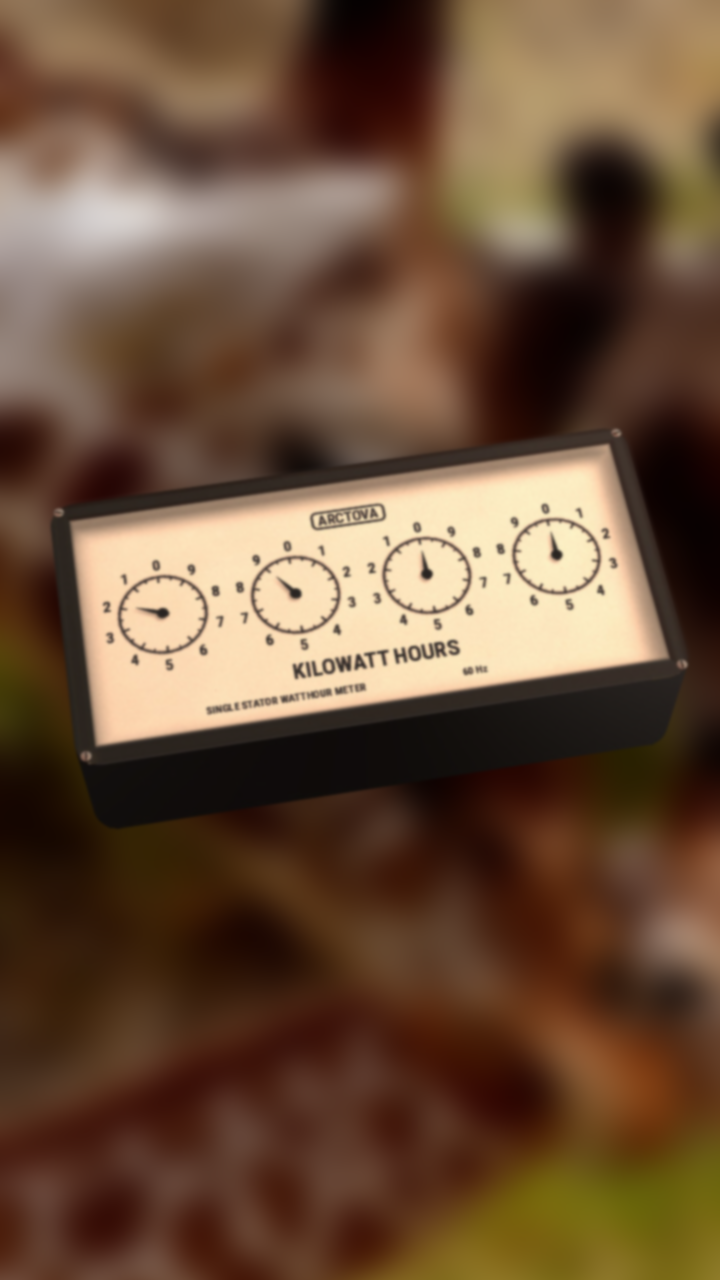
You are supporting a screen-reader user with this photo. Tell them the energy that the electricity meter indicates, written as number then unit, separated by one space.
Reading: 1900 kWh
